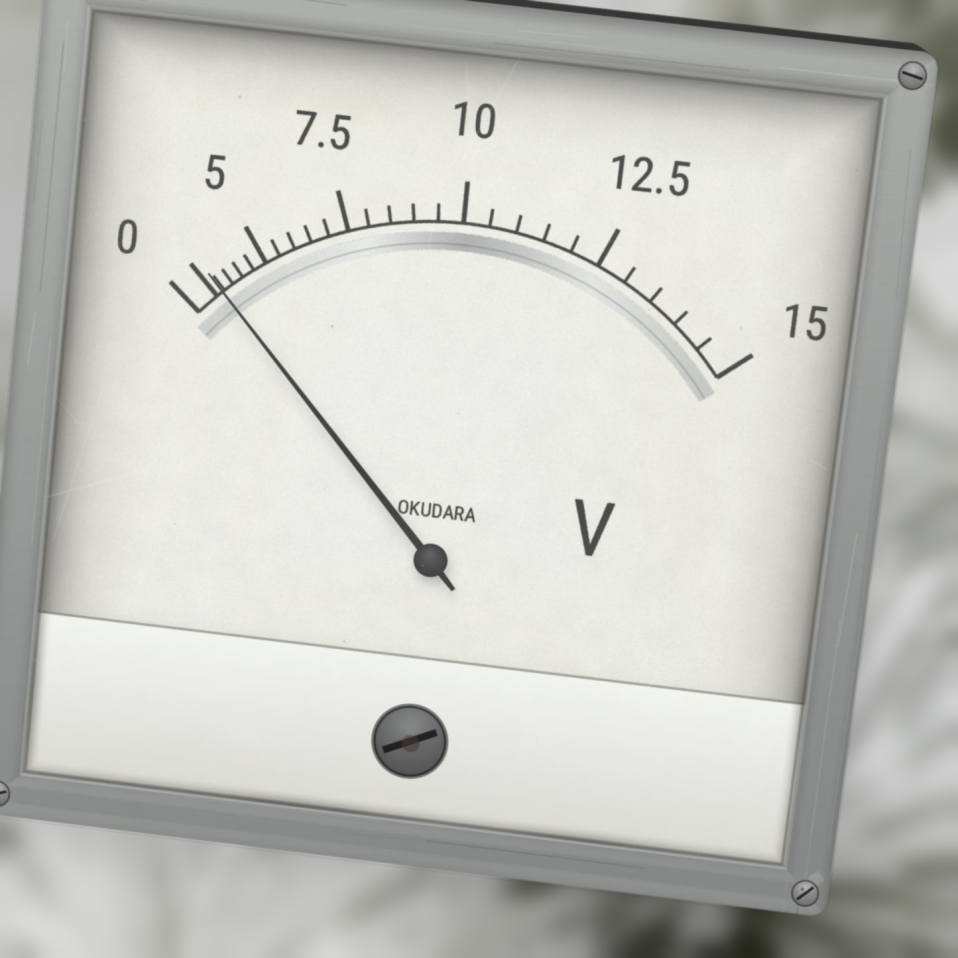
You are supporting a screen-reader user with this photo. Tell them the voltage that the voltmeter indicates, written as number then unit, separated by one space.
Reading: 3 V
